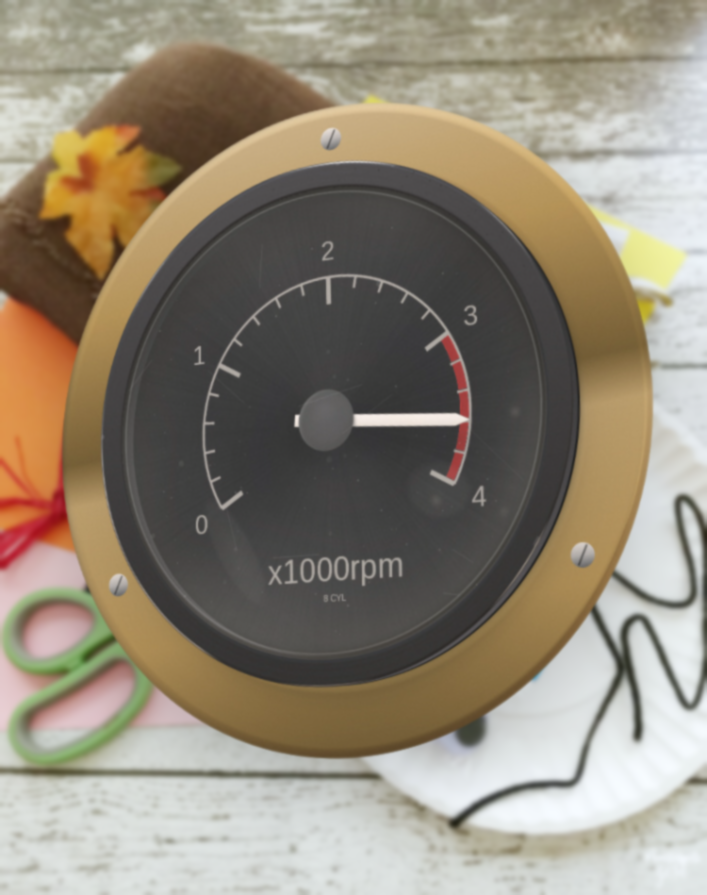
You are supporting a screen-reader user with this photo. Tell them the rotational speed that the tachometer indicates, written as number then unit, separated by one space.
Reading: 3600 rpm
